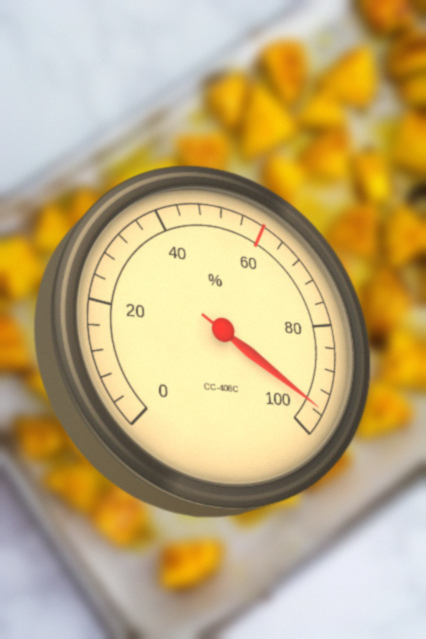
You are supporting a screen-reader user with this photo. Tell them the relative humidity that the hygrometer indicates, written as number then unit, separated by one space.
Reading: 96 %
